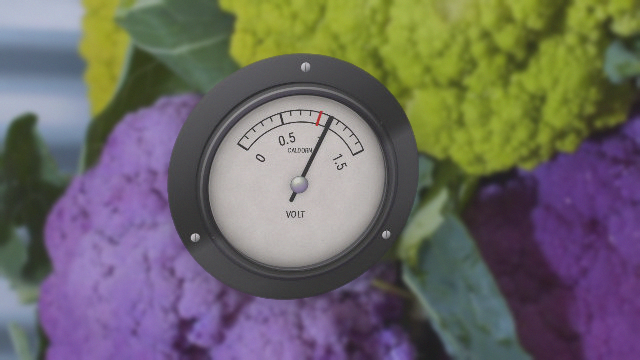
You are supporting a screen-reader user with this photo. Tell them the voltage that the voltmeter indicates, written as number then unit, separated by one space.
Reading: 1 V
